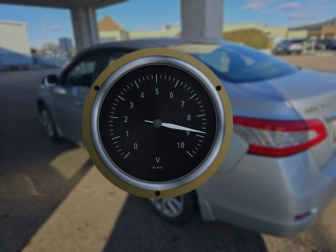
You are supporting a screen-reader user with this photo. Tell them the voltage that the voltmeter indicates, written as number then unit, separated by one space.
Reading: 8.8 V
